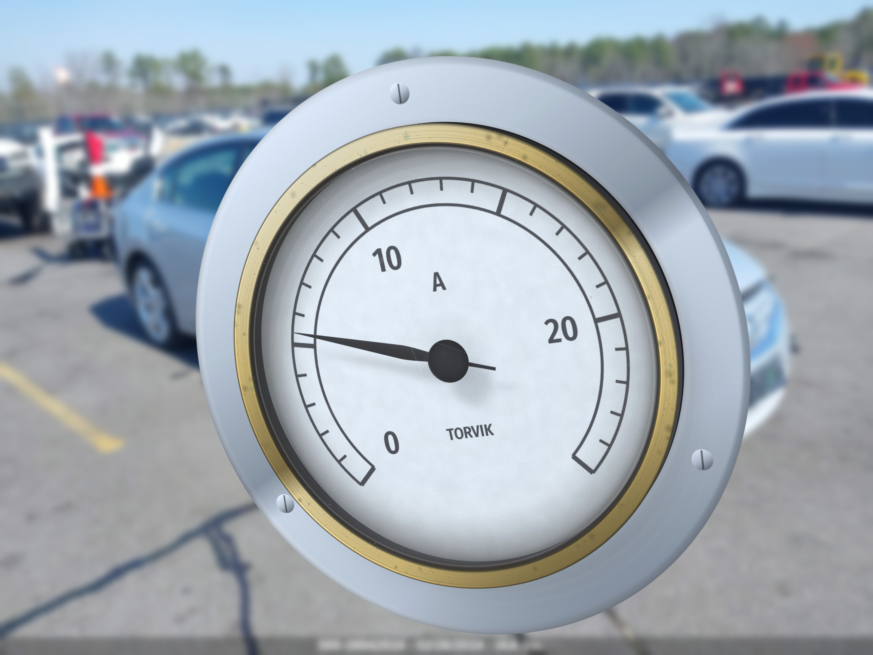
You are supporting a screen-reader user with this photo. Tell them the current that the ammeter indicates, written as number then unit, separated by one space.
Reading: 5.5 A
